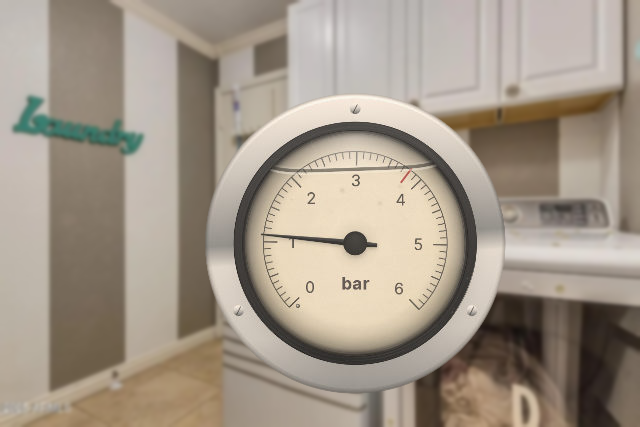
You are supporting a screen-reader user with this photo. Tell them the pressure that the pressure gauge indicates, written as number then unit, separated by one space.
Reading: 1.1 bar
